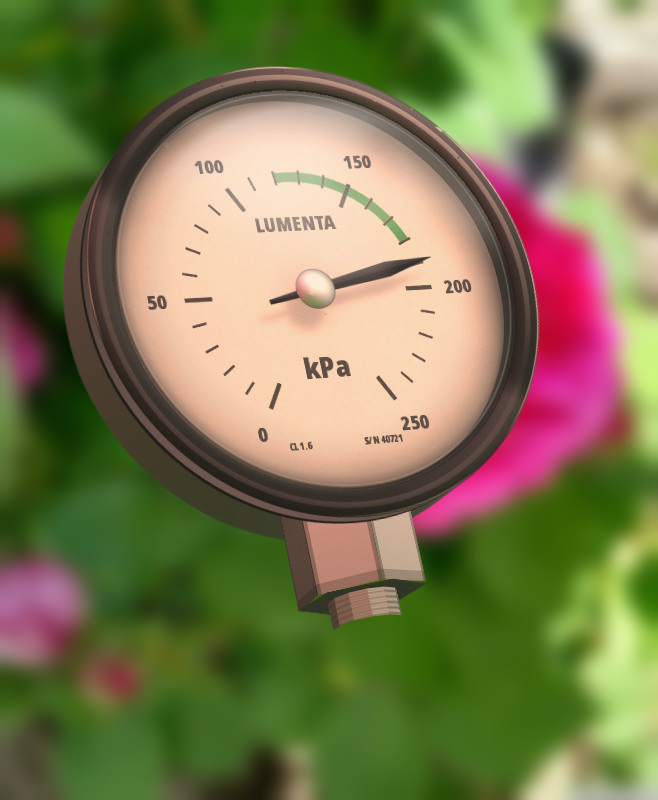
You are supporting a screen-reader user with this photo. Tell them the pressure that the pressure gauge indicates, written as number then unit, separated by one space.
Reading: 190 kPa
